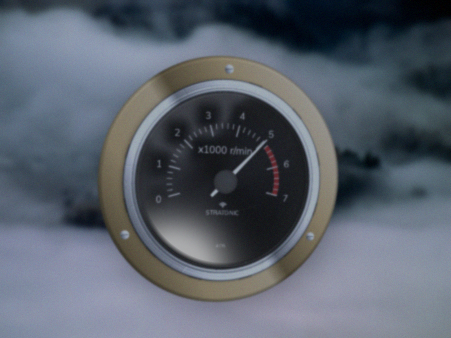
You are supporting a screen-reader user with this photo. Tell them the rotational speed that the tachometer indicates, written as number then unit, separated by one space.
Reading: 5000 rpm
